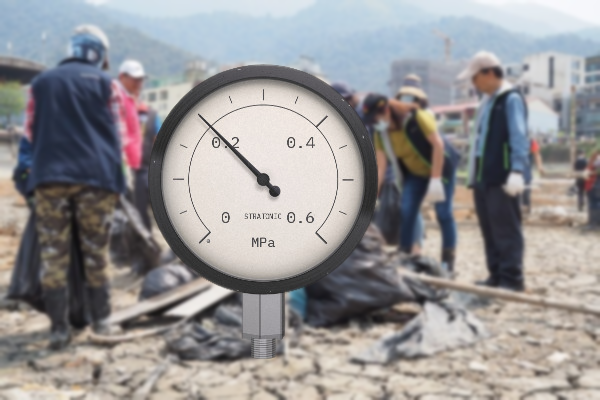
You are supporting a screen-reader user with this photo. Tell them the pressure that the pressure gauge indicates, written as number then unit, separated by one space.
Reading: 0.2 MPa
